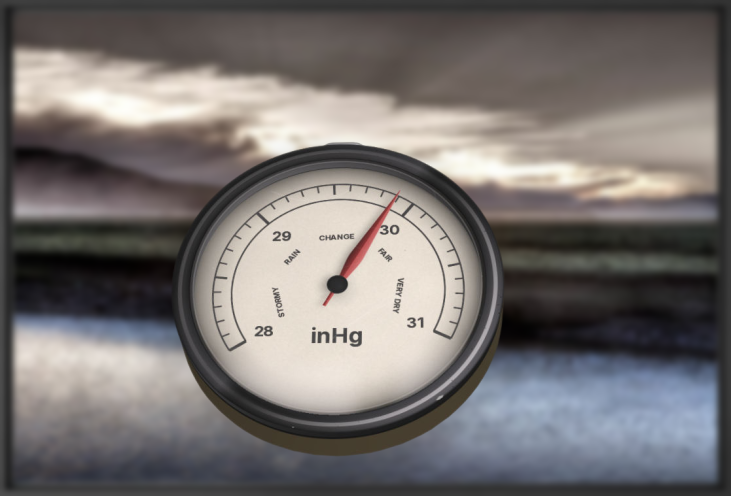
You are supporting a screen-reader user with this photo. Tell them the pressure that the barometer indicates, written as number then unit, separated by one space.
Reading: 29.9 inHg
